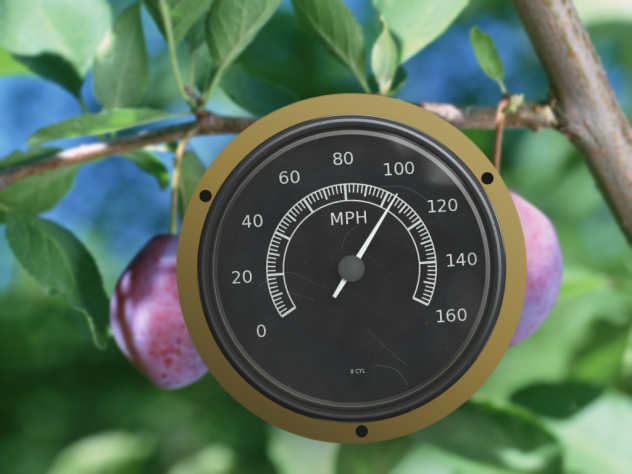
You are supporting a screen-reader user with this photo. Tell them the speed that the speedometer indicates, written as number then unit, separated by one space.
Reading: 104 mph
